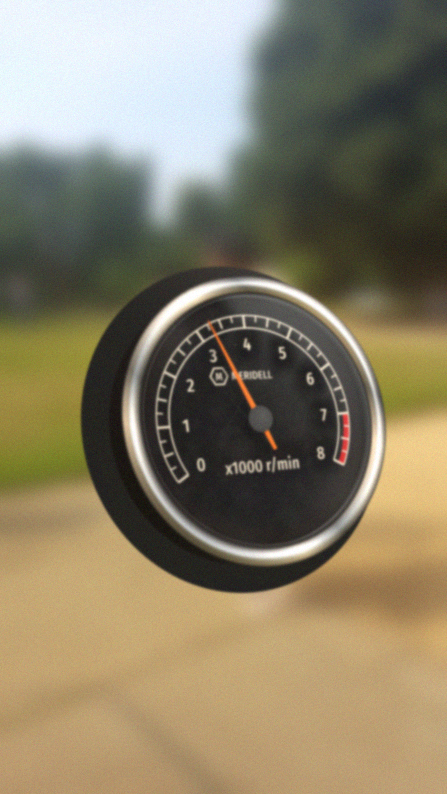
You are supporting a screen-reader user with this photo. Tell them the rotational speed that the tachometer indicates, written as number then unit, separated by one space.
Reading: 3250 rpm
